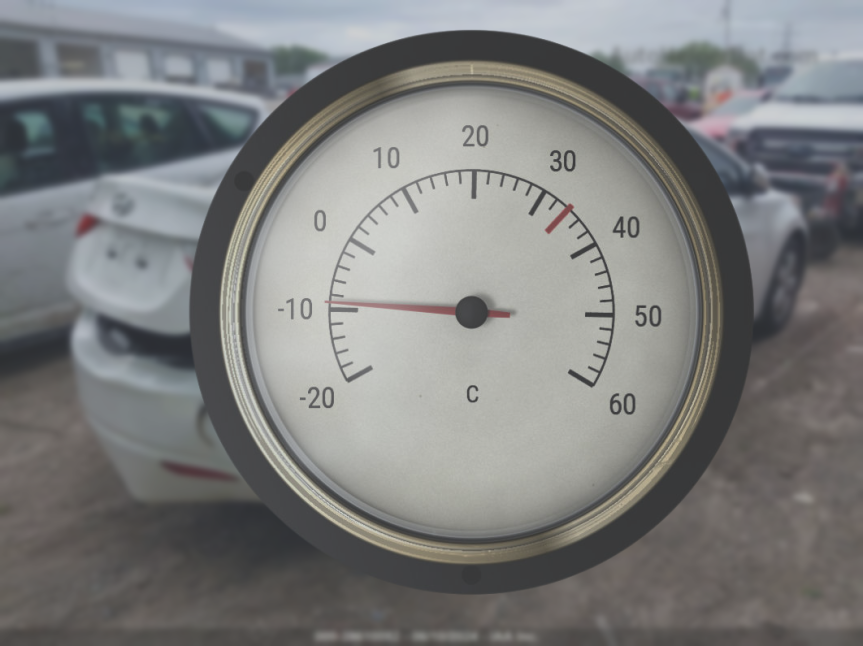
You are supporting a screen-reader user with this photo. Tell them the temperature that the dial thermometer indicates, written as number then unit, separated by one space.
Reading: -9 °C
